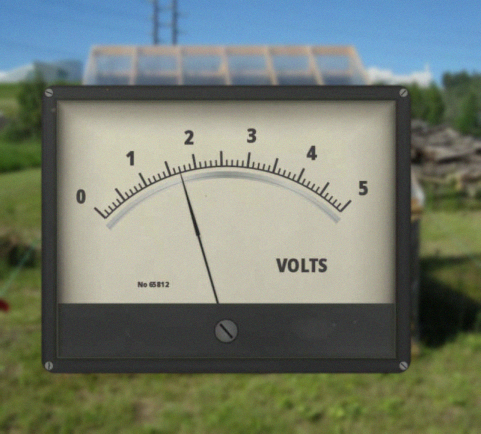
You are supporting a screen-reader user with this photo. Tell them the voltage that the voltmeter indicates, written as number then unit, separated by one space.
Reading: 1.7 V
